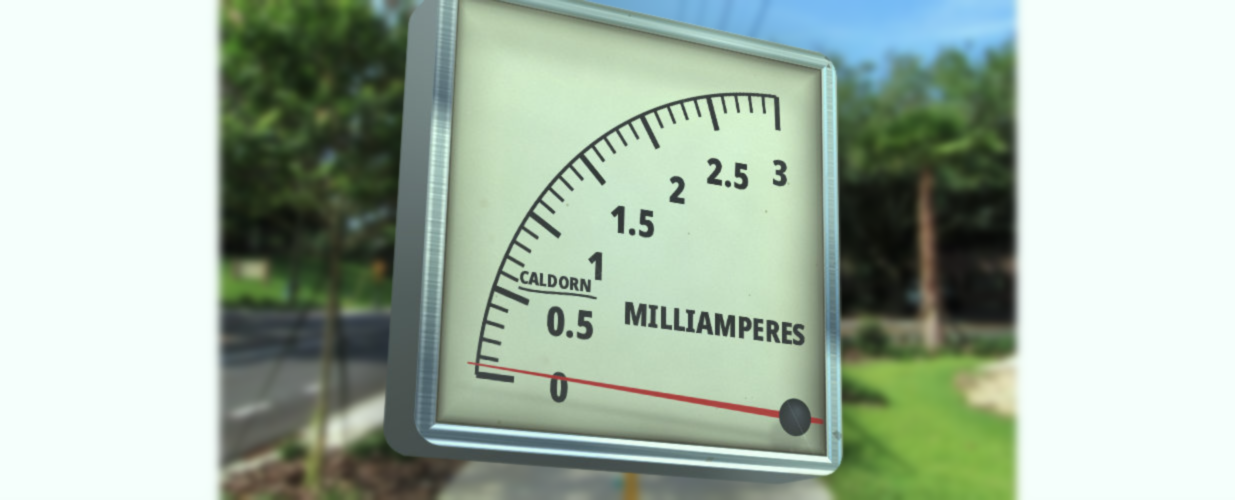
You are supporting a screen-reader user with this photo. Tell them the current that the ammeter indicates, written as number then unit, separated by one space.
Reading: 0.05 mA
